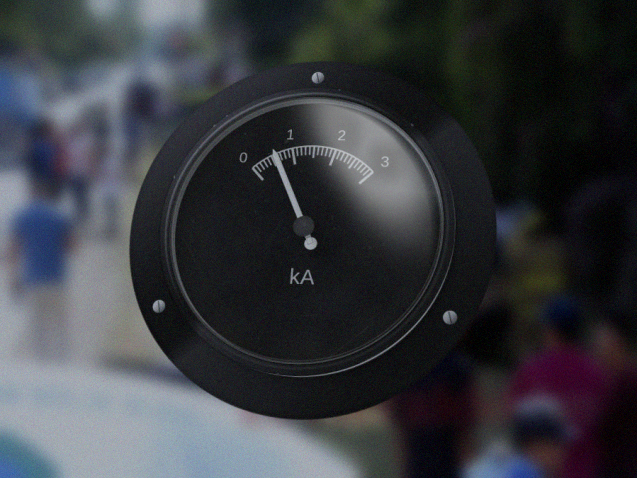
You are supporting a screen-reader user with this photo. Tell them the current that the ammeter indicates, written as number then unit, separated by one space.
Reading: 0.6 kA
